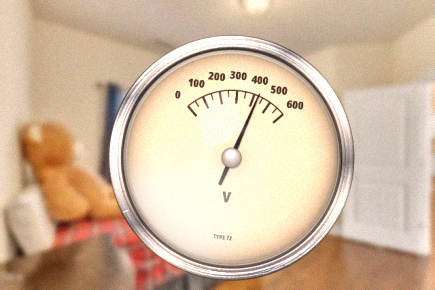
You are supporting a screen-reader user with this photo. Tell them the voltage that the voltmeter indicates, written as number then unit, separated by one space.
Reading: 425 V
